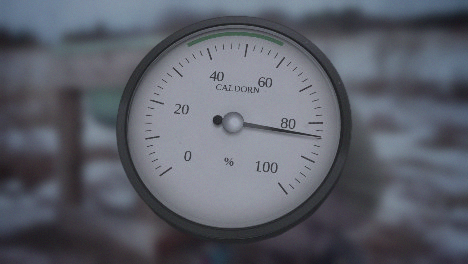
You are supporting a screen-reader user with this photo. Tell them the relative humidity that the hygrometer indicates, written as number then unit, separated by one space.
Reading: 84 %
